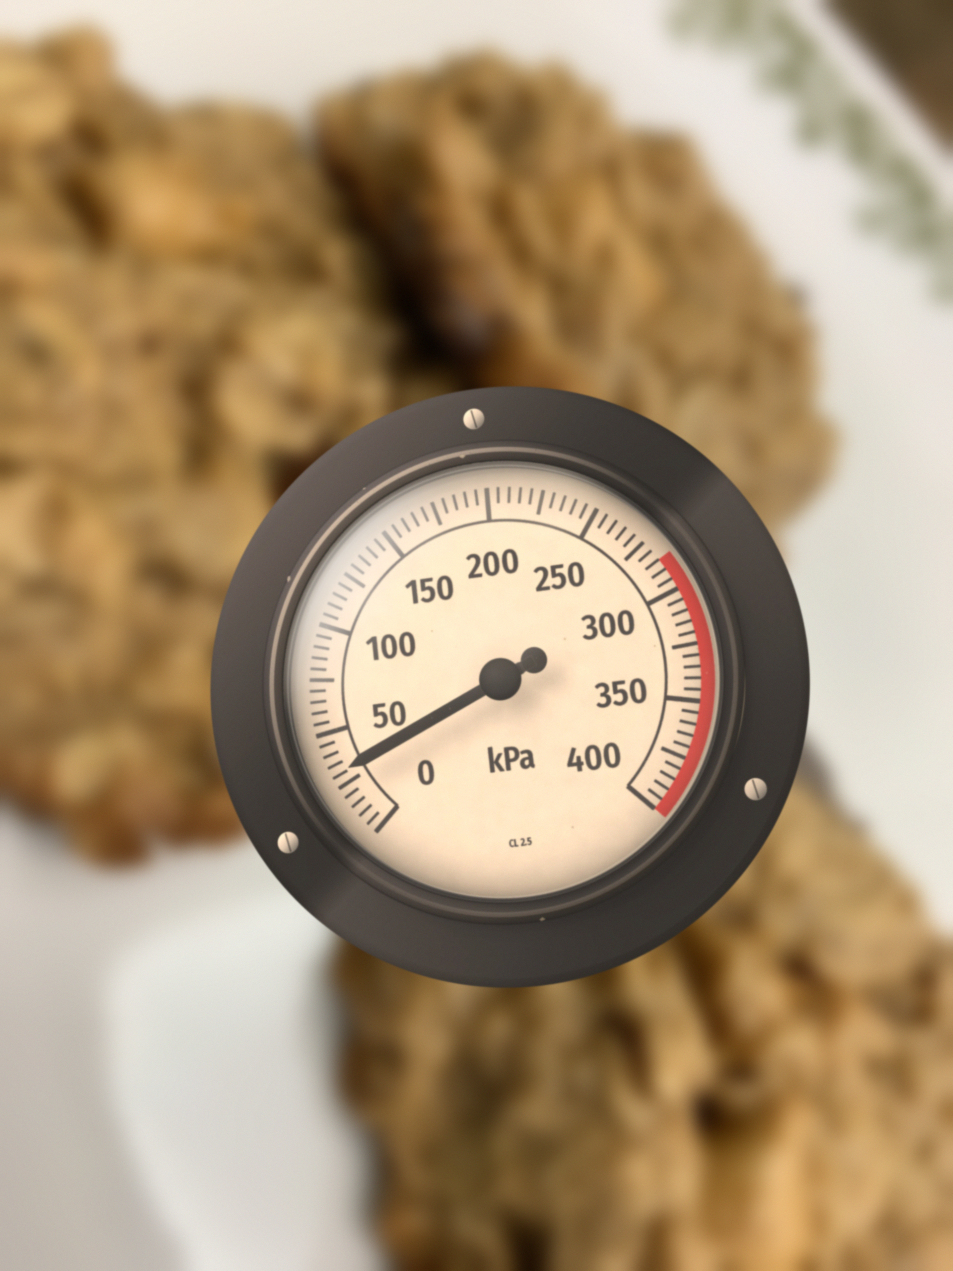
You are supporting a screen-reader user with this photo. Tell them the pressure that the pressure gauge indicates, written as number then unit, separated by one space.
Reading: 30 kPa
